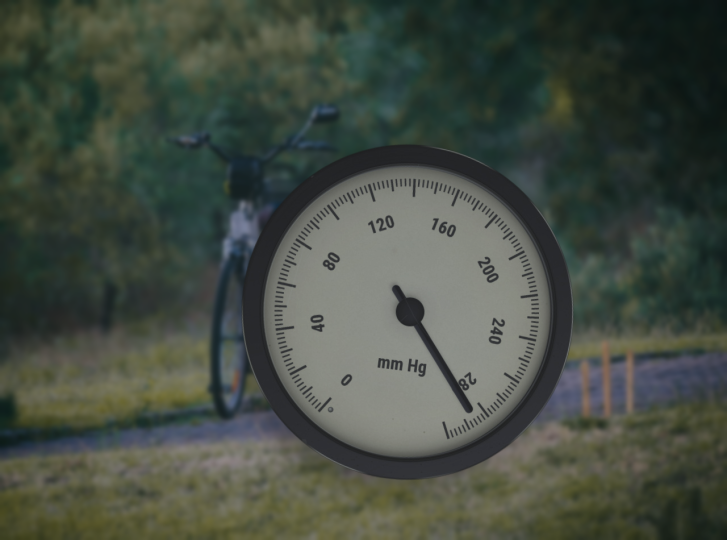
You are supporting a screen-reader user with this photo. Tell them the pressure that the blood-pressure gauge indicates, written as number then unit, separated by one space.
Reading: 286 mmHg
